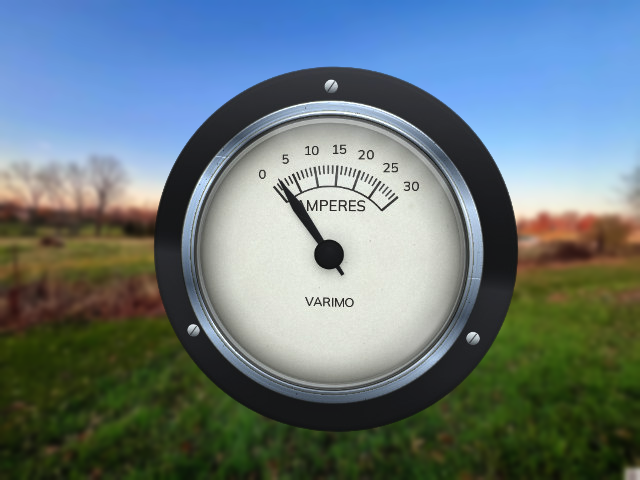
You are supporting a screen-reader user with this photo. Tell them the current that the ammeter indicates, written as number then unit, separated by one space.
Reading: 2 A
